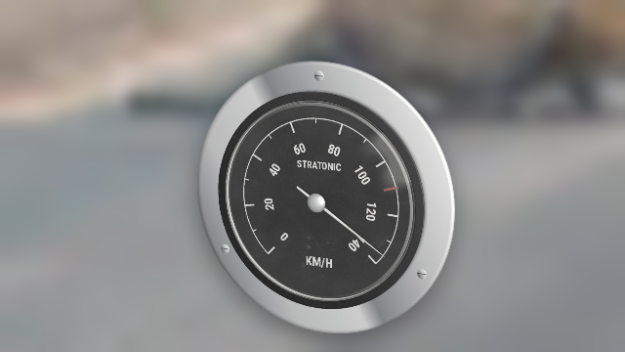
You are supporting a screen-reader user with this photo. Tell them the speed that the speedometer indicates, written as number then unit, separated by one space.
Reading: 135 km/h
